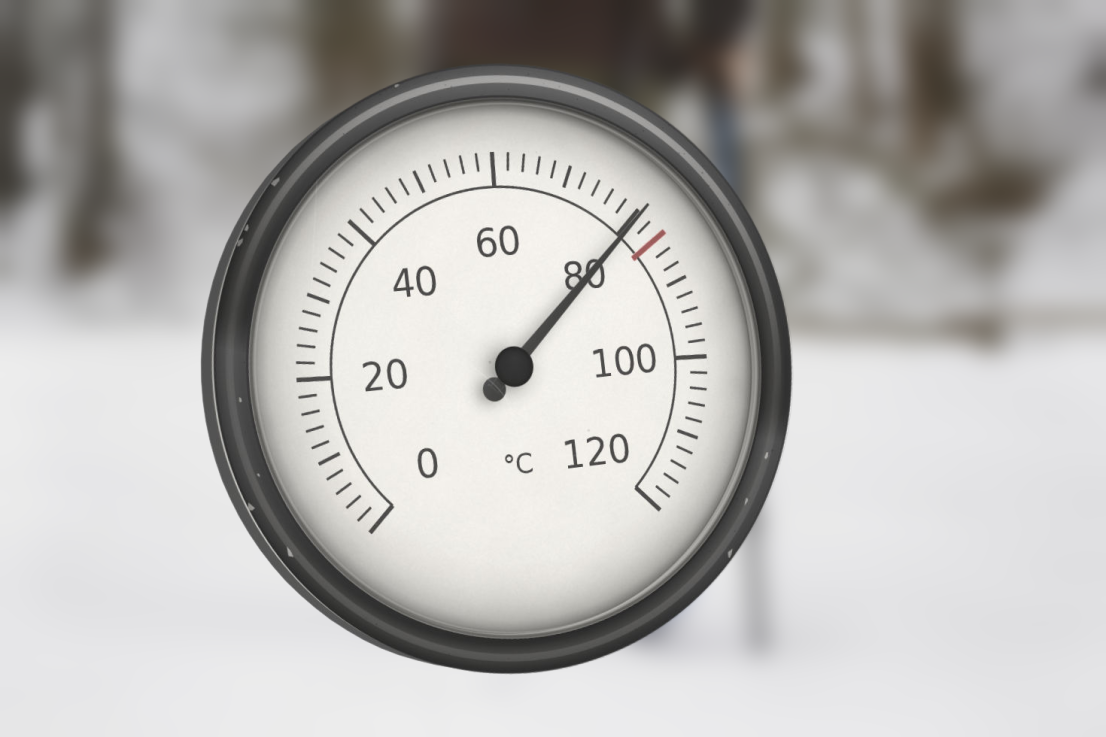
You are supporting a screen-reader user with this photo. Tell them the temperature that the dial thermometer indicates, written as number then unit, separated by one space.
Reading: 80 °C
